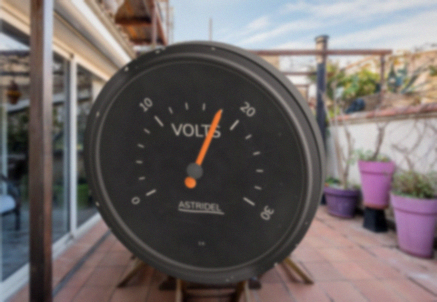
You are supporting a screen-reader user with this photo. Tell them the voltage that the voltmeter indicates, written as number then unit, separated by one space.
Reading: 18 V
